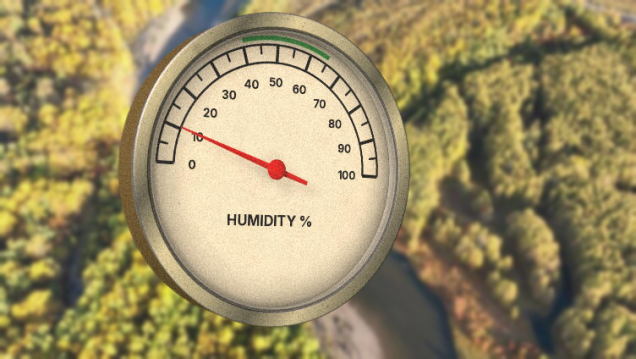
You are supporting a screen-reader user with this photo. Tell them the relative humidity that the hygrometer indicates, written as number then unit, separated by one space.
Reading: 10 %
